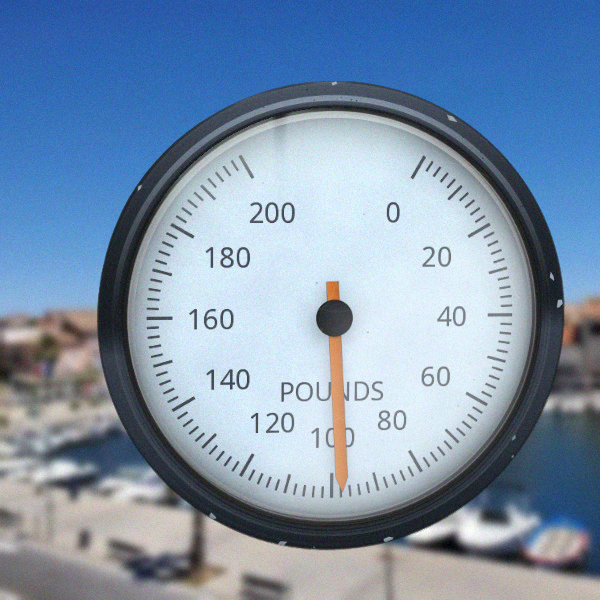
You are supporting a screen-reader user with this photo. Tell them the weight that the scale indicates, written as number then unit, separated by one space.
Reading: 98 lb
